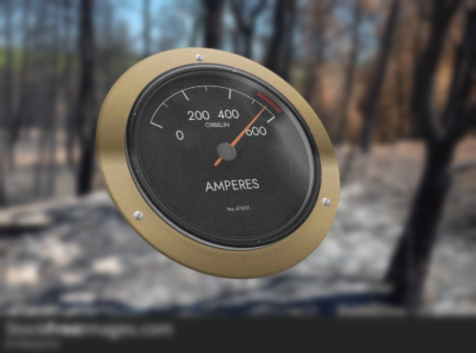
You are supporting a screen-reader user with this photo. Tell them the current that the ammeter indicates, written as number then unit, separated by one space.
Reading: 550 A
